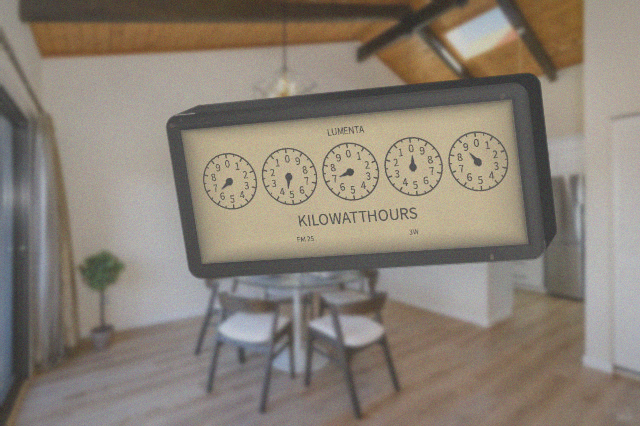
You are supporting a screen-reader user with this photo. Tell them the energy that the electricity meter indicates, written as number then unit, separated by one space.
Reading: 64699 kWh
